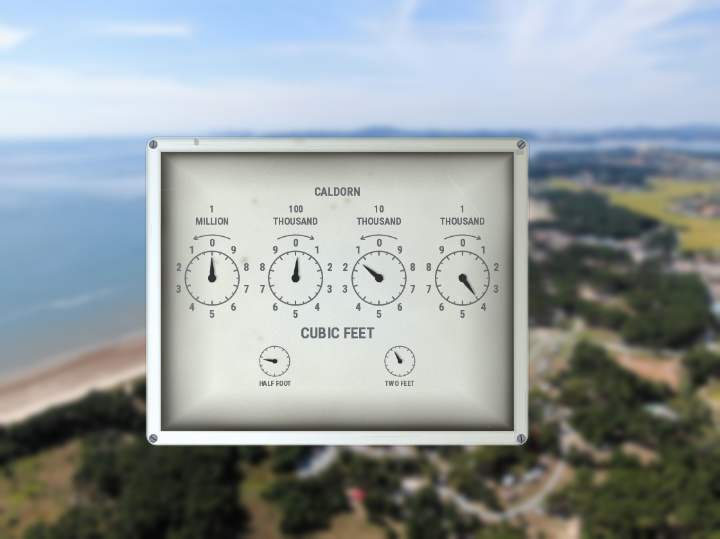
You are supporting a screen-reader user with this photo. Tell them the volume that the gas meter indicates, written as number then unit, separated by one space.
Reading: 1400 ft³
